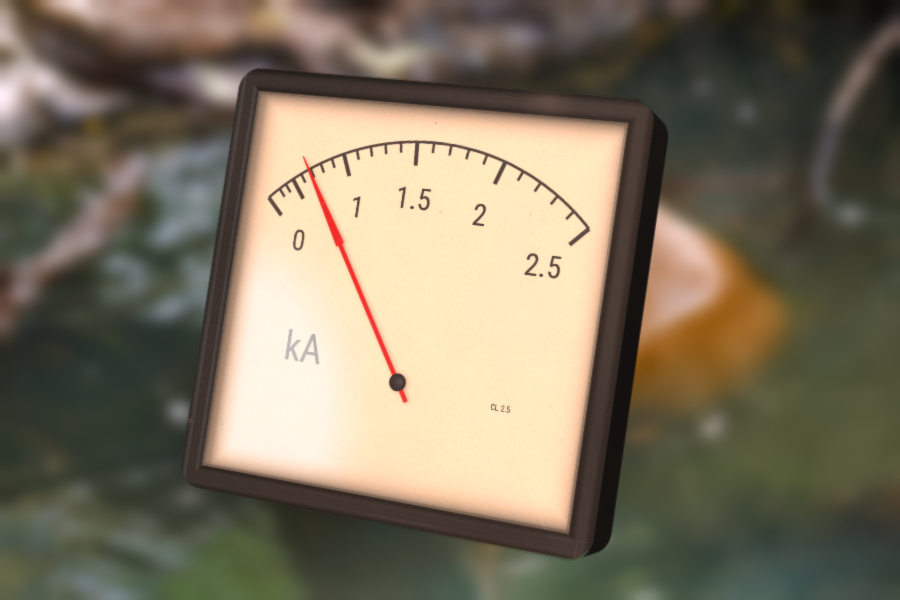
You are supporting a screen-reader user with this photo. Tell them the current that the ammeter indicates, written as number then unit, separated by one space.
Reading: 0.7 kA
